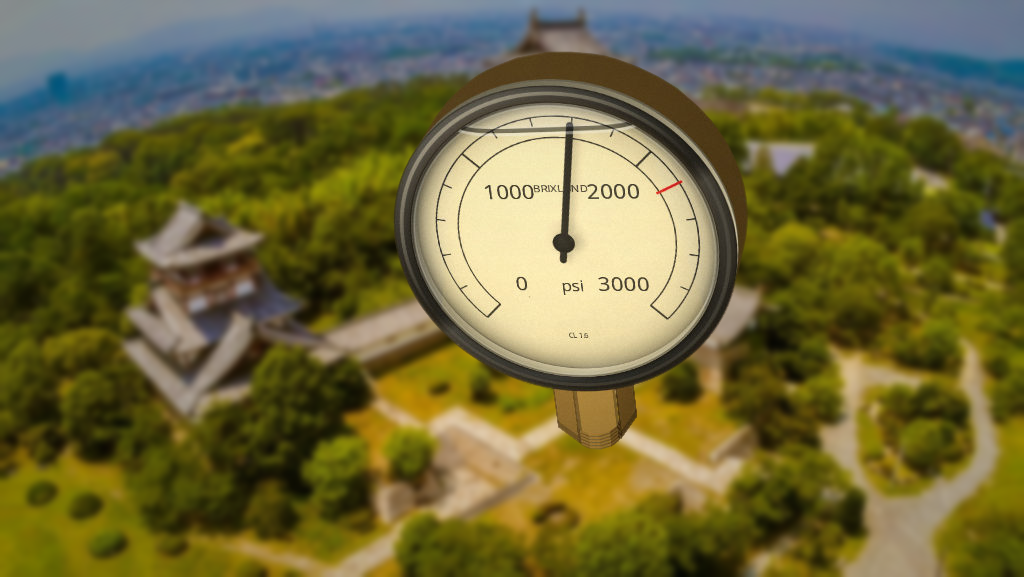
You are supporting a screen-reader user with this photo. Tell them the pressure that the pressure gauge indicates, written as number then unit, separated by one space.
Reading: 1600 psi
